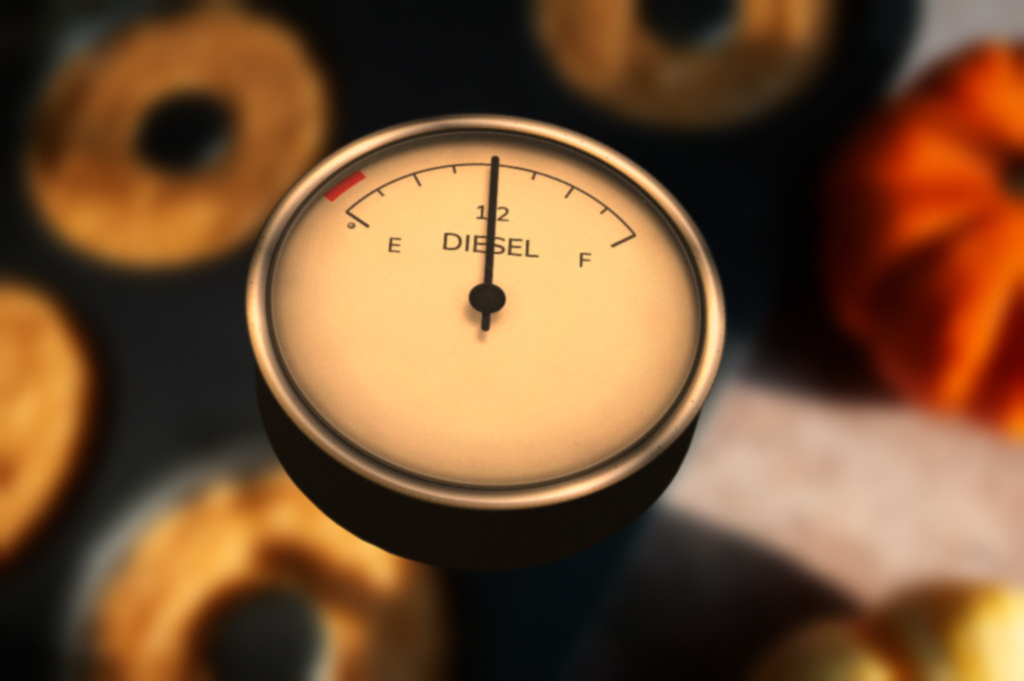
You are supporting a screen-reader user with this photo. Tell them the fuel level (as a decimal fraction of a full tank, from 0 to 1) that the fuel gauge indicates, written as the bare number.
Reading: 0.5
